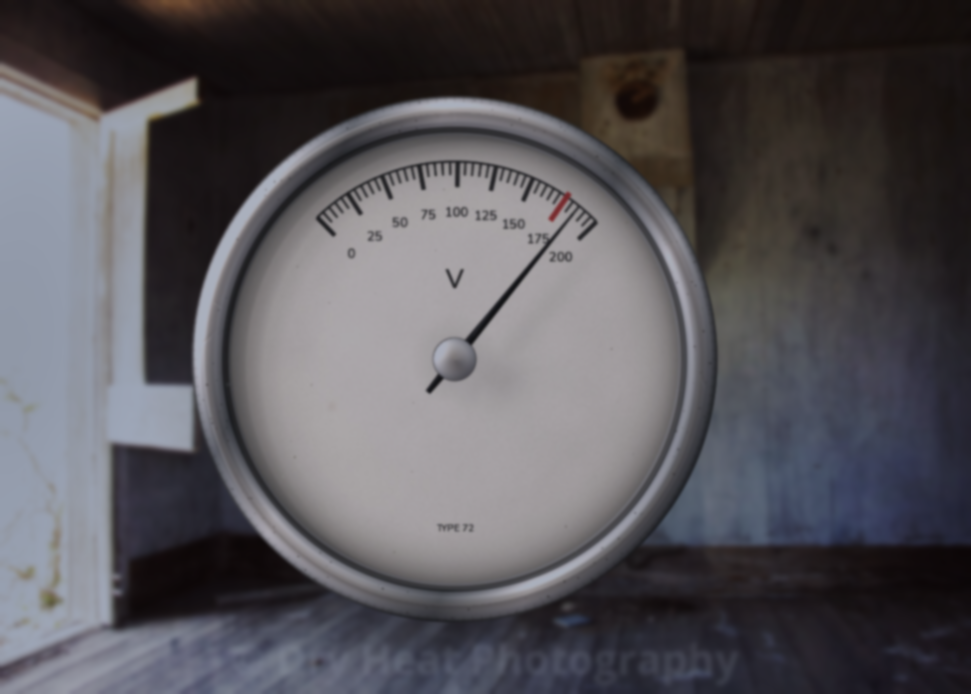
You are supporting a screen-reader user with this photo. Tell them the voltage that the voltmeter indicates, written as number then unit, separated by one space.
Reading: 185 V
